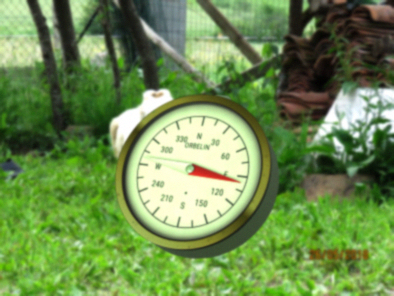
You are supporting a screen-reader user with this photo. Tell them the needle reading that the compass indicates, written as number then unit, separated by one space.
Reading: 97.5 °
